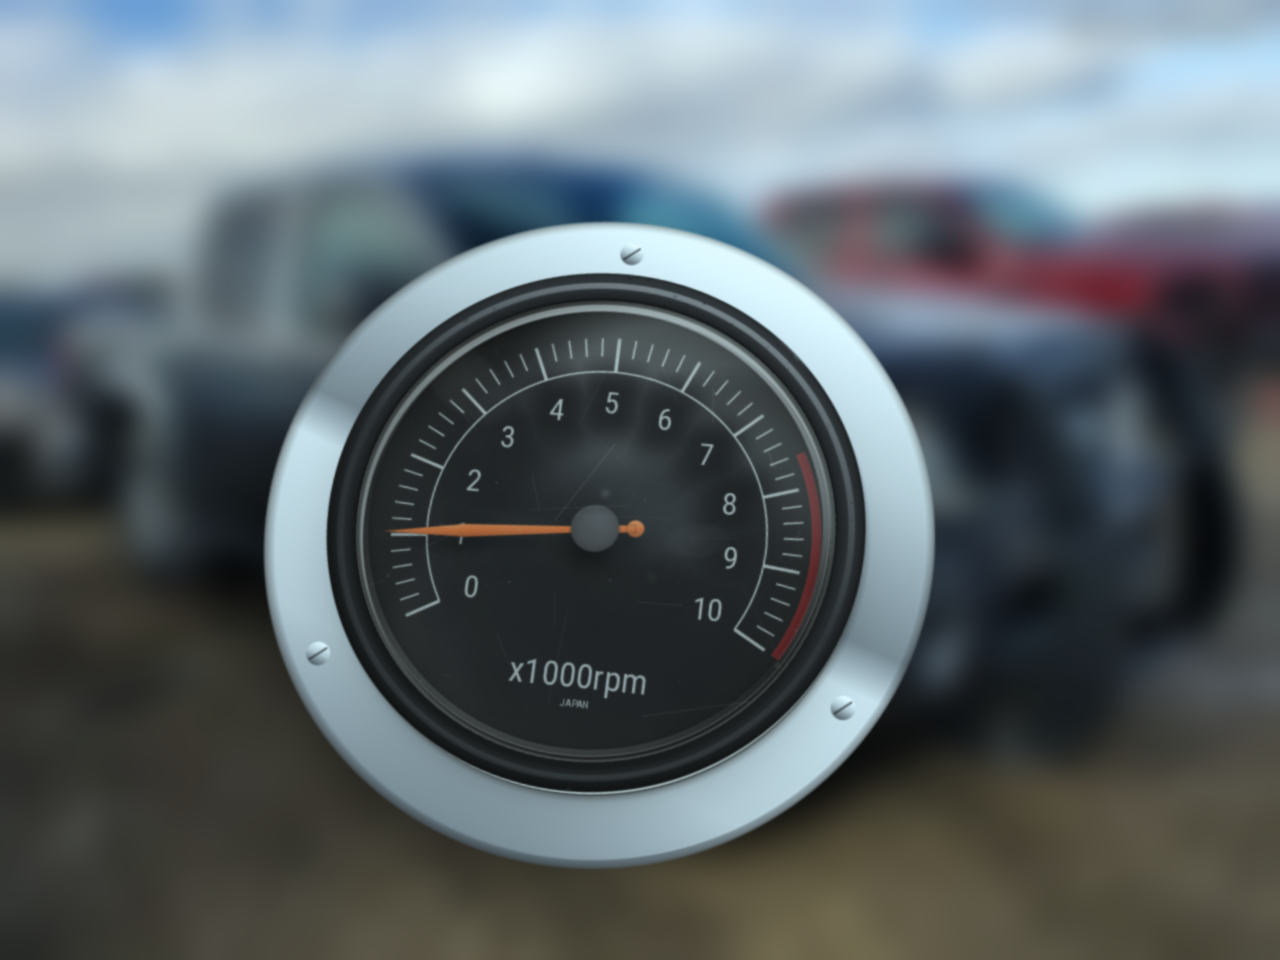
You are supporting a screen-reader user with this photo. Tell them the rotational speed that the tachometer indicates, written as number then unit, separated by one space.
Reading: 1000 rpm
